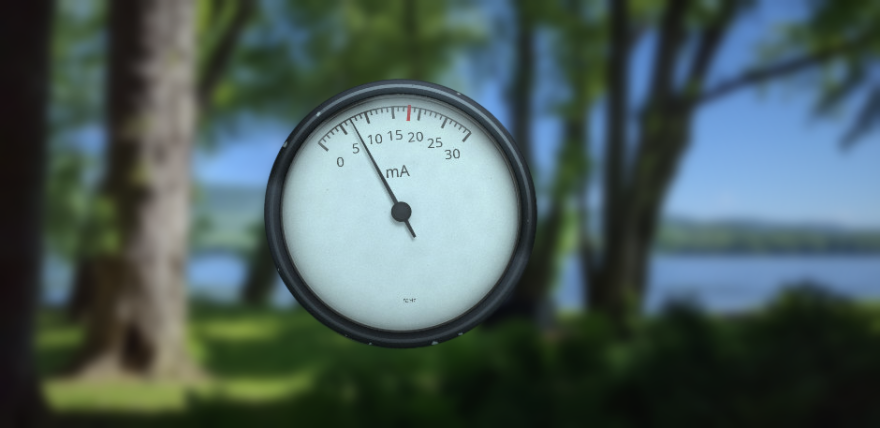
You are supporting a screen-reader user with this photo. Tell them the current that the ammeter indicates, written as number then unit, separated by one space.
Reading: 7 mA
